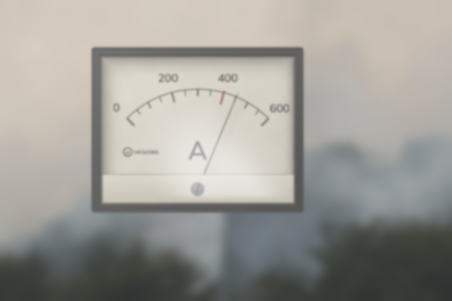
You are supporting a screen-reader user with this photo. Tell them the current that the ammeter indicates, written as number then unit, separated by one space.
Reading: 450 A
